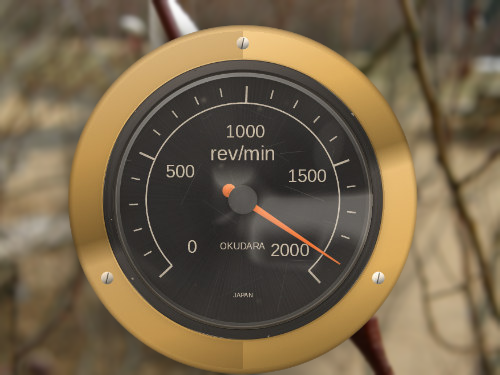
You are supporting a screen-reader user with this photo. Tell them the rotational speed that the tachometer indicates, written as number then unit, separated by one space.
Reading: 1900 rpm
